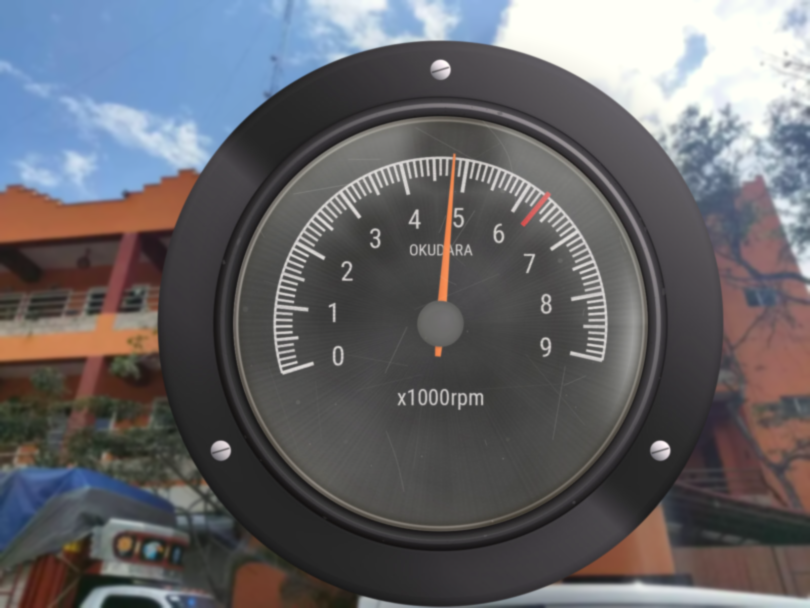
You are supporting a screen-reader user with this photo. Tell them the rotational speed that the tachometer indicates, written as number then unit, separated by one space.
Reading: 4800 rpm
